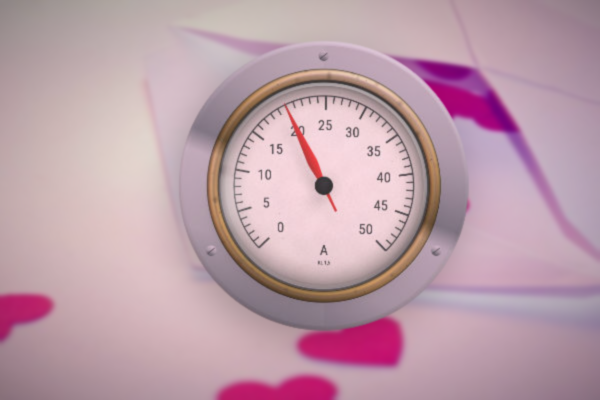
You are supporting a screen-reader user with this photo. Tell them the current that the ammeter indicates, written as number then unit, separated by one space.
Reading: 20 A
